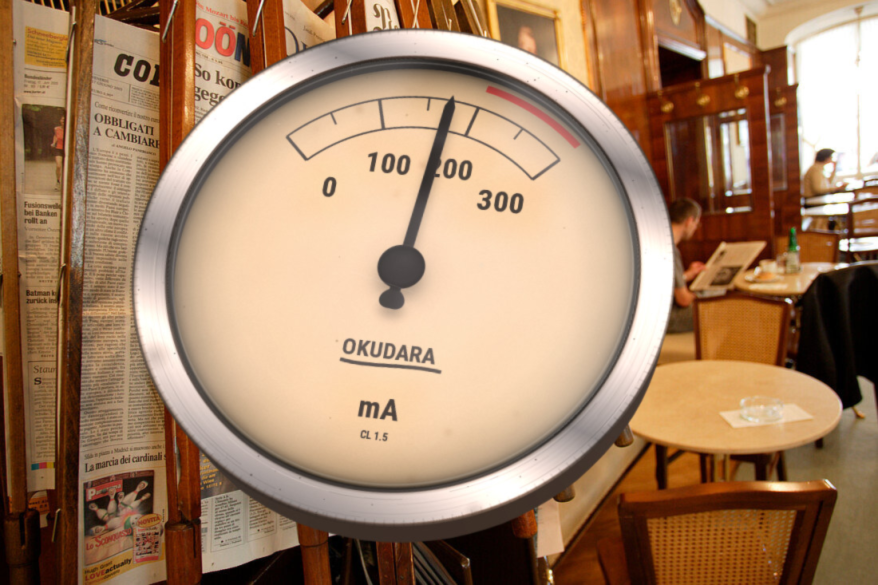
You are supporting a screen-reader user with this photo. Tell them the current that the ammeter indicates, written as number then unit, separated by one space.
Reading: 175 mA
